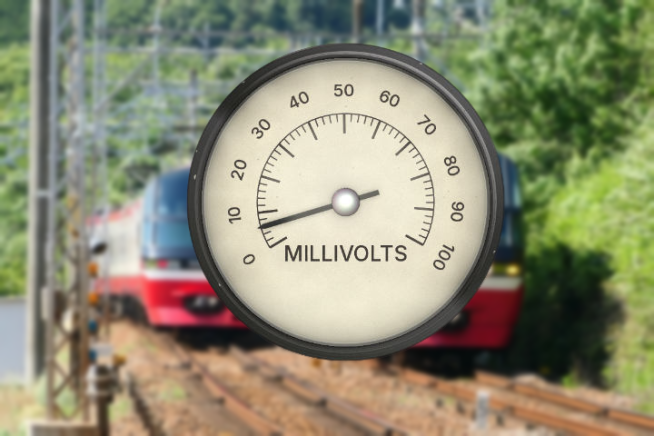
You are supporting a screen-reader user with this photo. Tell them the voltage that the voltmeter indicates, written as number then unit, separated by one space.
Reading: 6 mV
